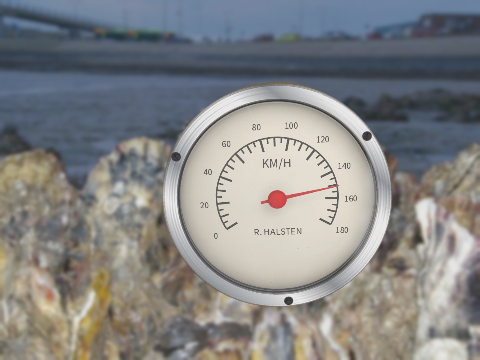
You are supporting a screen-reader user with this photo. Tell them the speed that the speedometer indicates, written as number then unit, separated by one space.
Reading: 150 km/h
